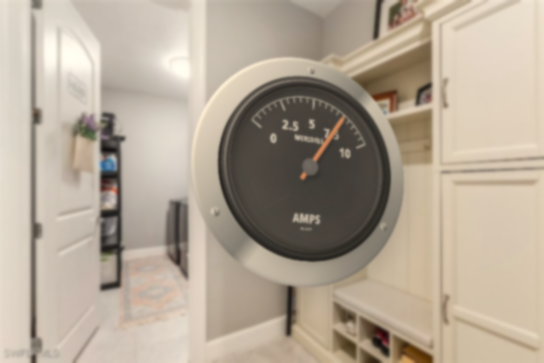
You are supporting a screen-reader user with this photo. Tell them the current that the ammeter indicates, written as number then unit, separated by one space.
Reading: 7.5 A
